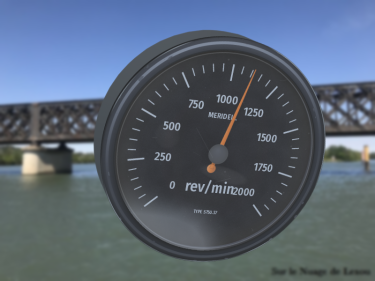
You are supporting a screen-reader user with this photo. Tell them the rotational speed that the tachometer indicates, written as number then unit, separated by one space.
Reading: 1100 rpm
